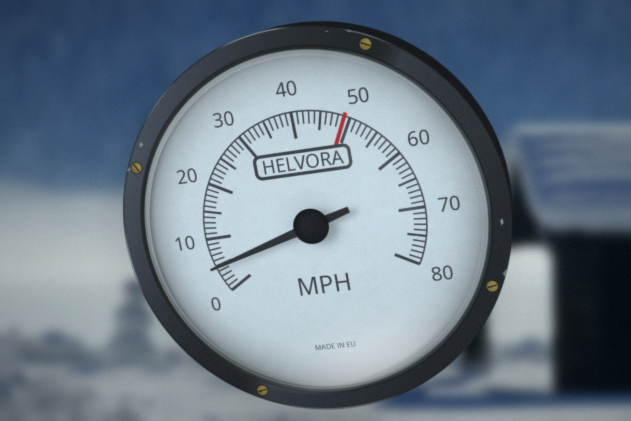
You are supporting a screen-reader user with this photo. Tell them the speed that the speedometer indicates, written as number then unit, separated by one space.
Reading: 5 mph
